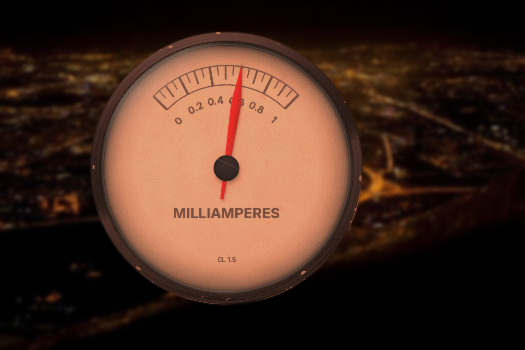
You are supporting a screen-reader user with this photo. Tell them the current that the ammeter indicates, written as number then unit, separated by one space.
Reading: 0.6 mA
